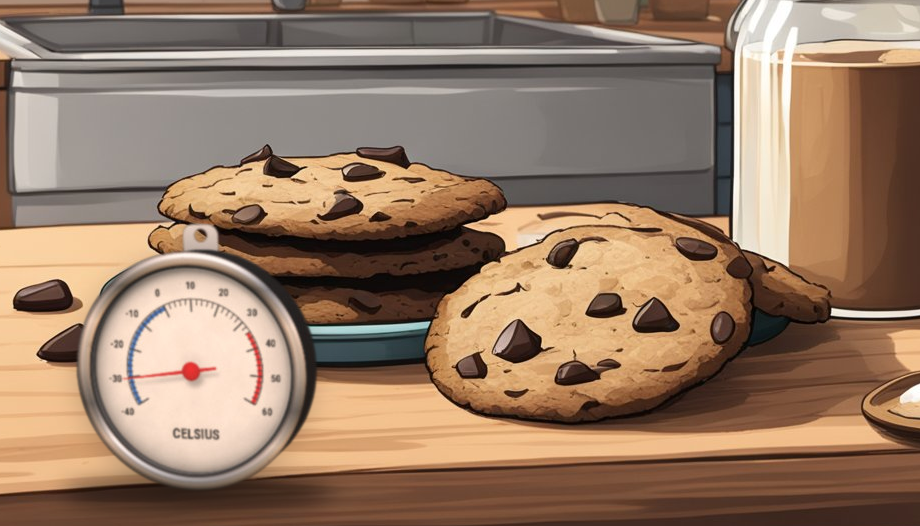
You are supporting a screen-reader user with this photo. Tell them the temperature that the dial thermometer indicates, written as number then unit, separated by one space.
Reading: -30 °C
